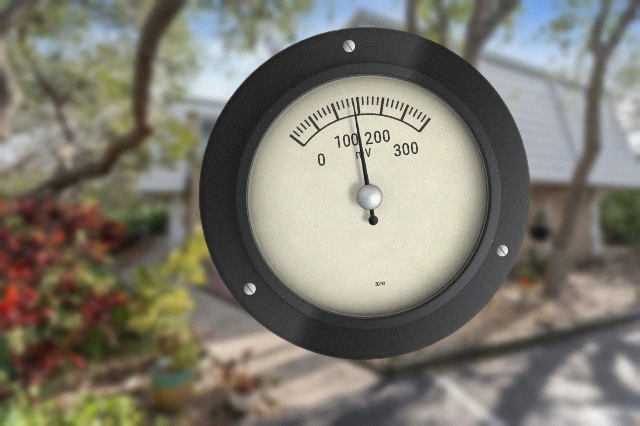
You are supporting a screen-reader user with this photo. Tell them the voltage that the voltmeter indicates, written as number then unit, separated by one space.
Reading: 140 mV
